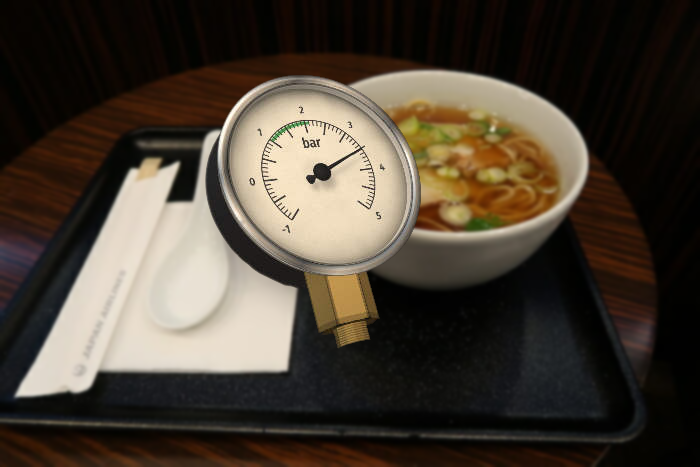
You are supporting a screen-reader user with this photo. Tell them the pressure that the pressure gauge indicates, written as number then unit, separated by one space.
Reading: 3.5 bar
